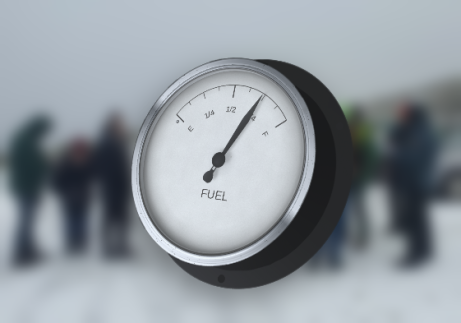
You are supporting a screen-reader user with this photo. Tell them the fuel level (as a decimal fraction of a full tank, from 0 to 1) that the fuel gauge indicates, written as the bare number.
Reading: 0.75
